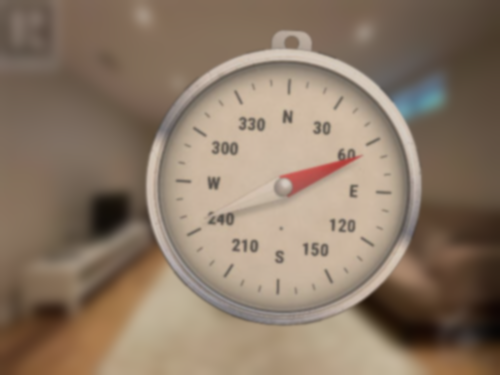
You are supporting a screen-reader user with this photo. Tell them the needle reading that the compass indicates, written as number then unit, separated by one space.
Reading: 65 °
